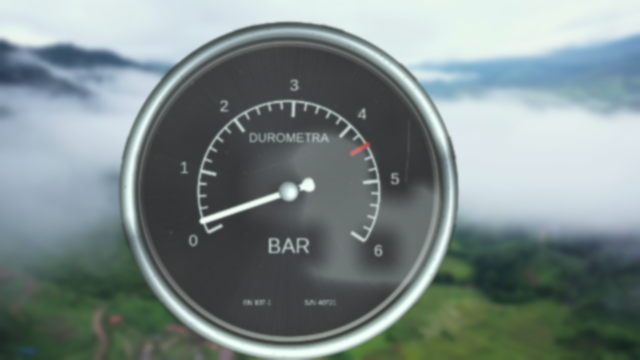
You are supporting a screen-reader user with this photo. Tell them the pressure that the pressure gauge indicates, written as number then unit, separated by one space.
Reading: 0.2 bar
